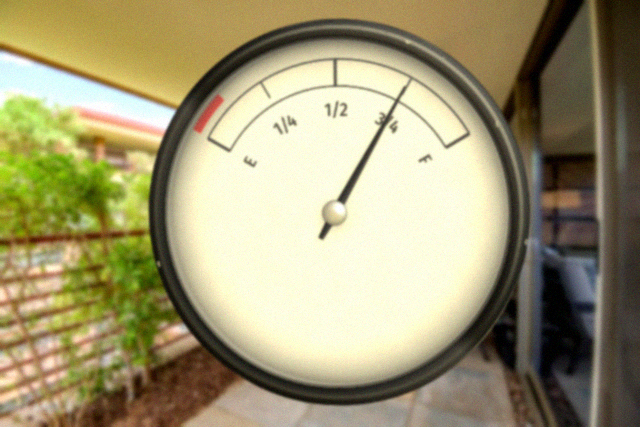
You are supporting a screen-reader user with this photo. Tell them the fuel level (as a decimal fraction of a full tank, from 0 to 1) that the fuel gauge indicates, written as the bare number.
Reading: 0.75
